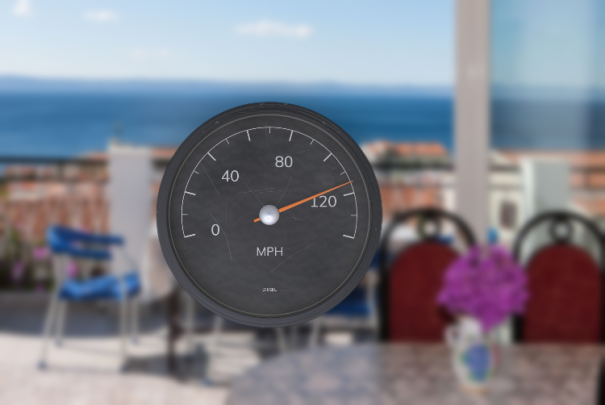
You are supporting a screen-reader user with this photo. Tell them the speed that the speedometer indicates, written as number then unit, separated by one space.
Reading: 115 mph
